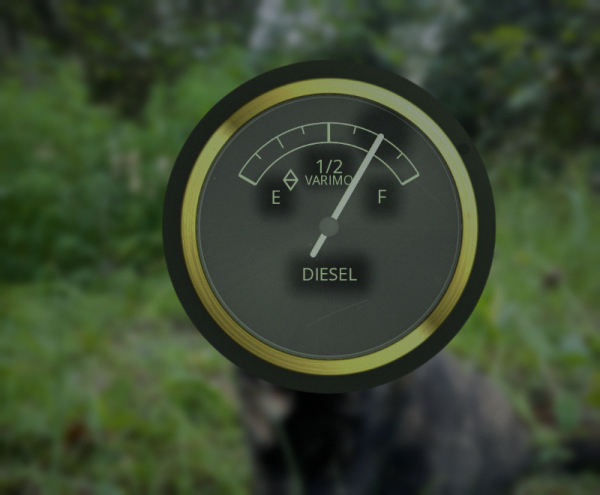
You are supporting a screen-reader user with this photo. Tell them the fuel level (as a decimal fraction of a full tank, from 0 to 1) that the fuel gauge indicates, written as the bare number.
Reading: 0.75
